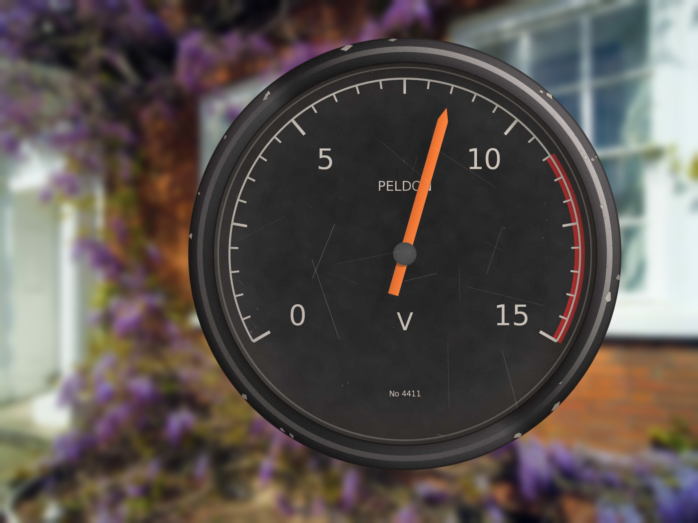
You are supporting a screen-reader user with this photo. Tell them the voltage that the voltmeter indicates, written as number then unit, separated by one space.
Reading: 8.5 V
